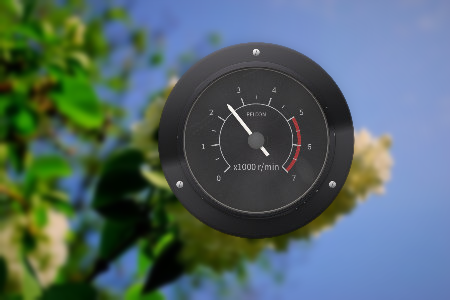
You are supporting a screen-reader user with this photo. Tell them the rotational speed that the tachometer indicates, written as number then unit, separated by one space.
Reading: 2500 rpm
